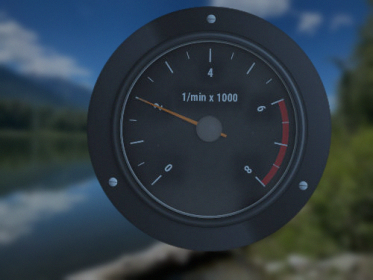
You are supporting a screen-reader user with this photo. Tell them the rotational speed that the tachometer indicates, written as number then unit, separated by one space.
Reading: 2000 rpm
